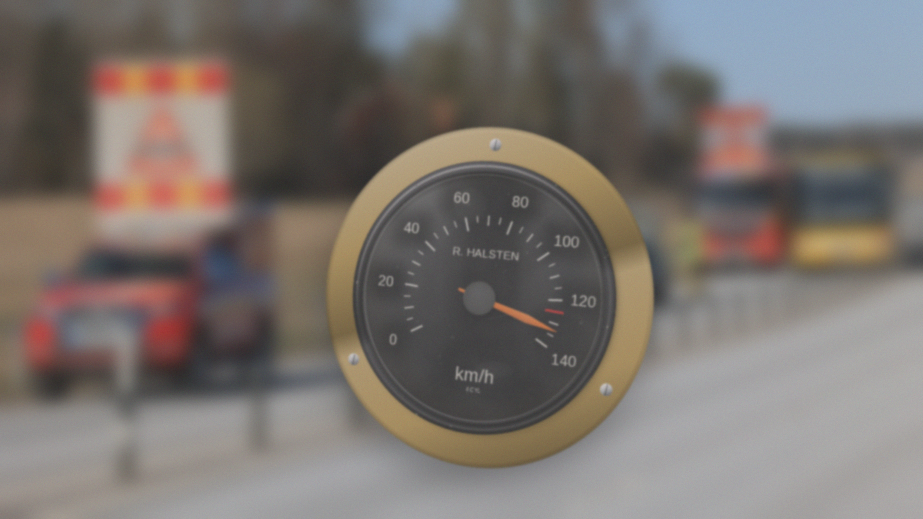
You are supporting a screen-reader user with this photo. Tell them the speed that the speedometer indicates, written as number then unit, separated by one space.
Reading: 132.5 km/h
